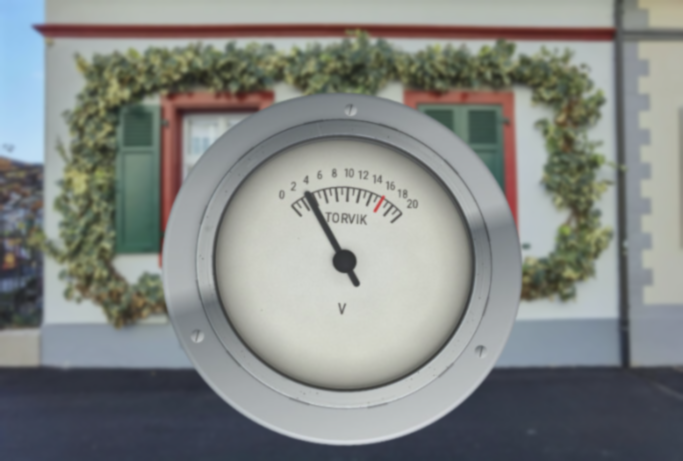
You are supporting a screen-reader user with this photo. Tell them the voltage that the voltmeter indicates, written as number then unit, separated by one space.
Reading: 3 V
